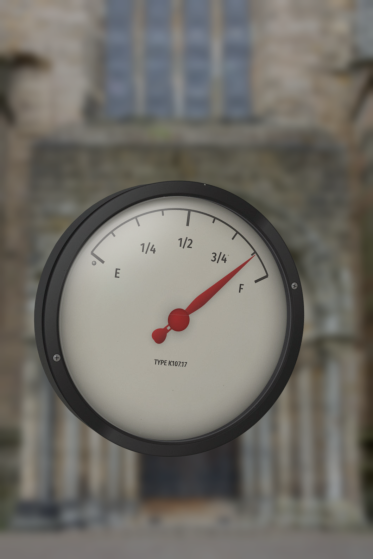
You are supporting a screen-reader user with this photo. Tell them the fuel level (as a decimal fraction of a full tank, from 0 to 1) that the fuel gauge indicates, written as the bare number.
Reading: 0.875
